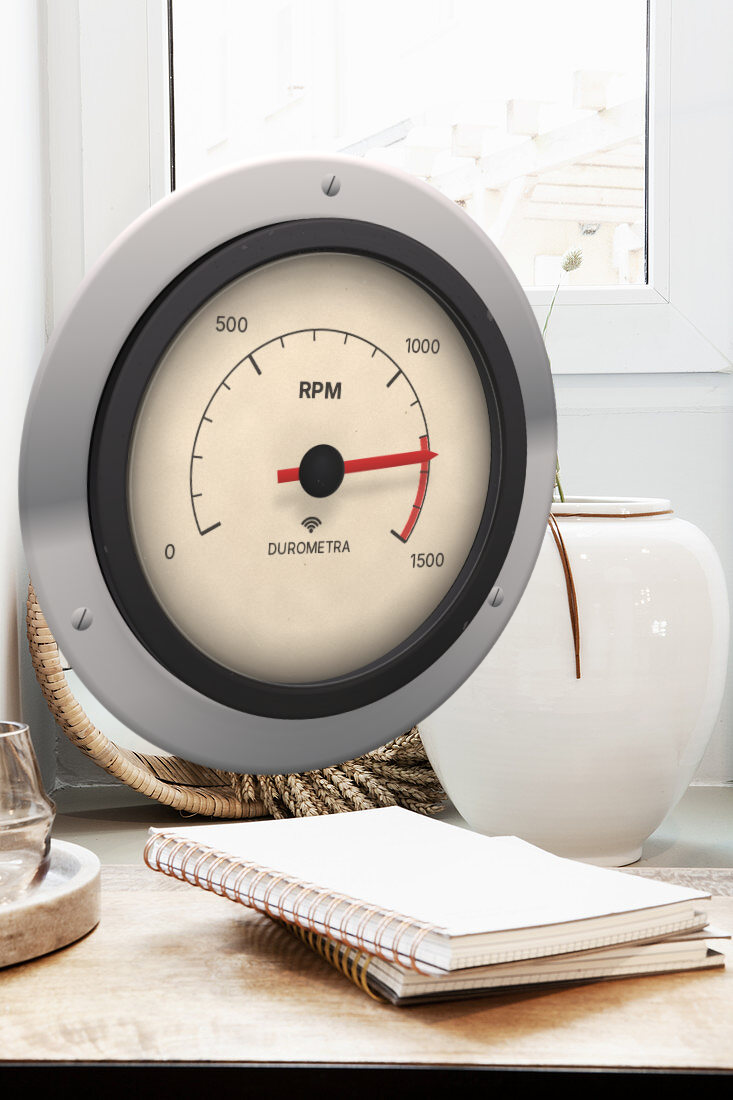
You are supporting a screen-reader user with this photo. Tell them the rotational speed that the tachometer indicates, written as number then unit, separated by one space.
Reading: 1250 rpm
